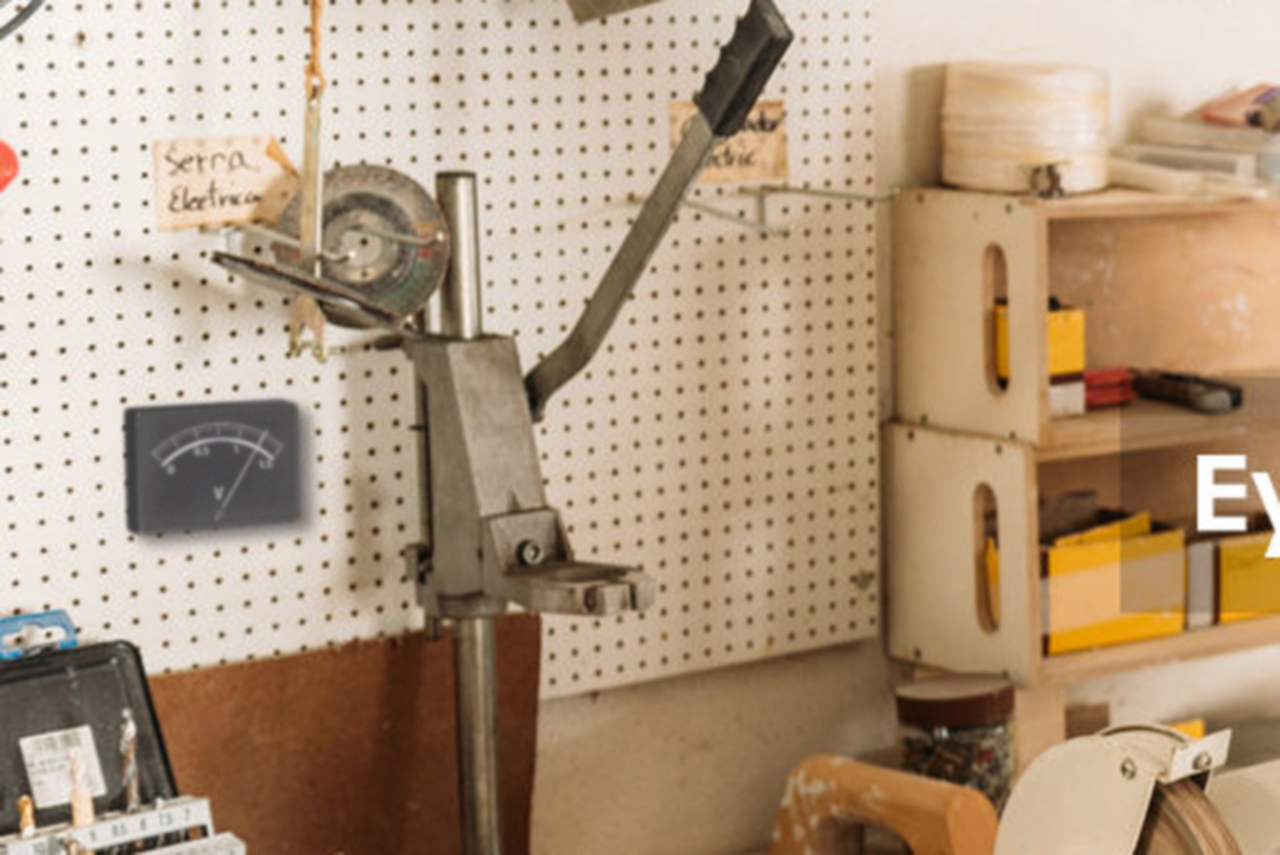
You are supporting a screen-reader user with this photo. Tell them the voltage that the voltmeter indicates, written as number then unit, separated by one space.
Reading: 1.25 V
